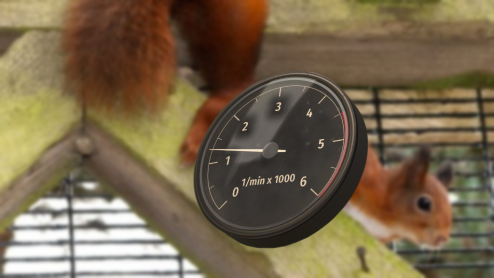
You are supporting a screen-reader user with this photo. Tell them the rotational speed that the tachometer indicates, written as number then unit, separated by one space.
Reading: 1250 rpm
